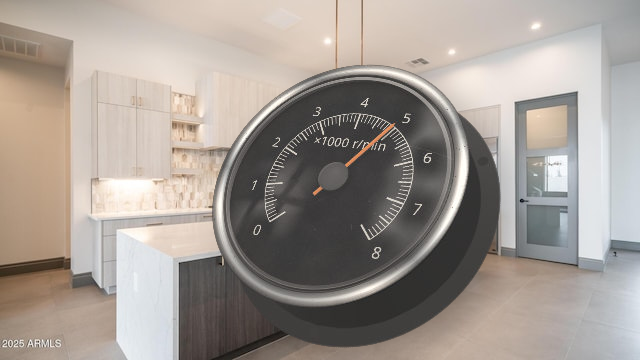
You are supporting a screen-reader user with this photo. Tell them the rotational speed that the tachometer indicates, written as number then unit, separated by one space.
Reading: 5000 rpm
